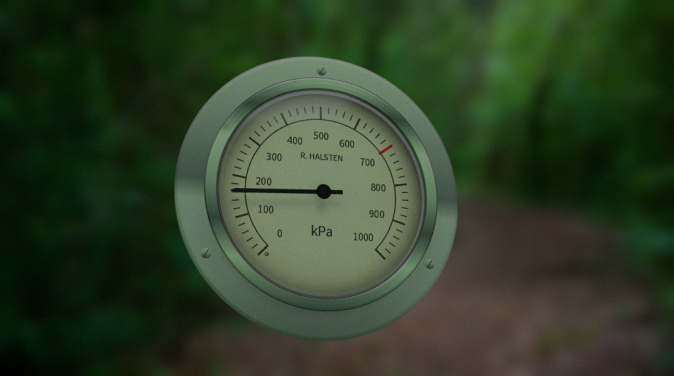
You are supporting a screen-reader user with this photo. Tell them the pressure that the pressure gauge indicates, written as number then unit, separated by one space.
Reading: 160 kPa
